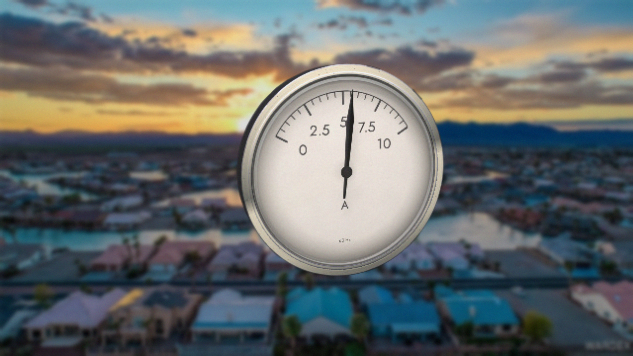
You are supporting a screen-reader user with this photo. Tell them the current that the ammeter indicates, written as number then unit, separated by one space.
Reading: 5.5 A
